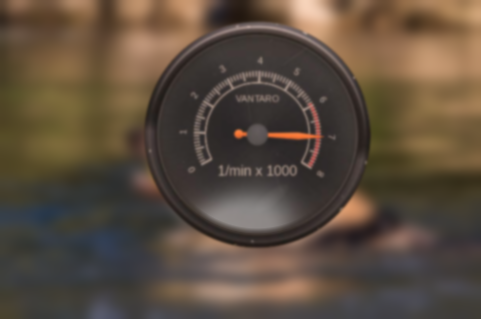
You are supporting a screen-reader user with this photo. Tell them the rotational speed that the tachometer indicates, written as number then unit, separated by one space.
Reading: 7000 rpm
